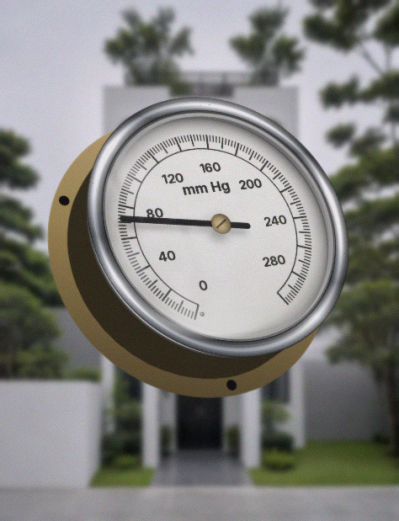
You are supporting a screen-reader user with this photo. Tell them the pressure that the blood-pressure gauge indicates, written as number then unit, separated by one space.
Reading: 70 mmHg
